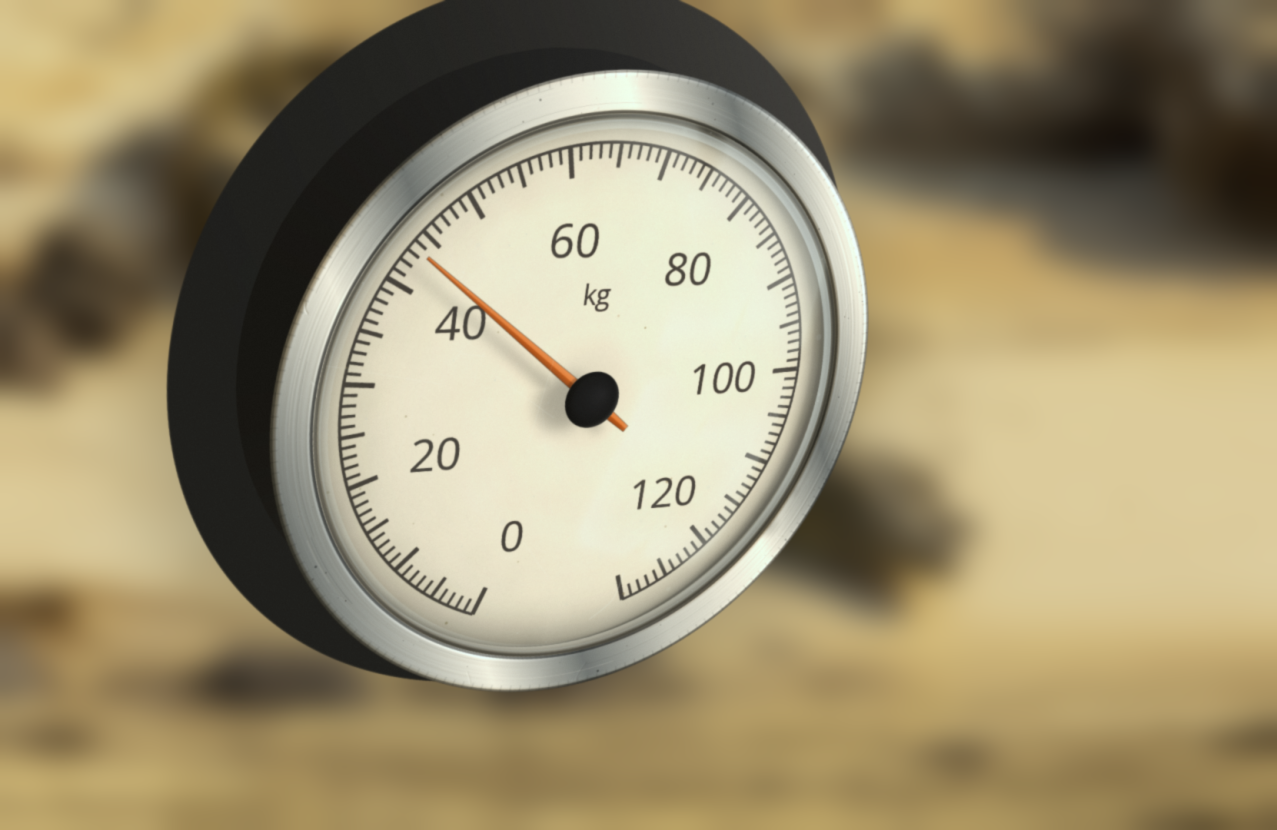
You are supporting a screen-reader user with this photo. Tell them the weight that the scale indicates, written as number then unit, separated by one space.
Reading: 43.5 kg
